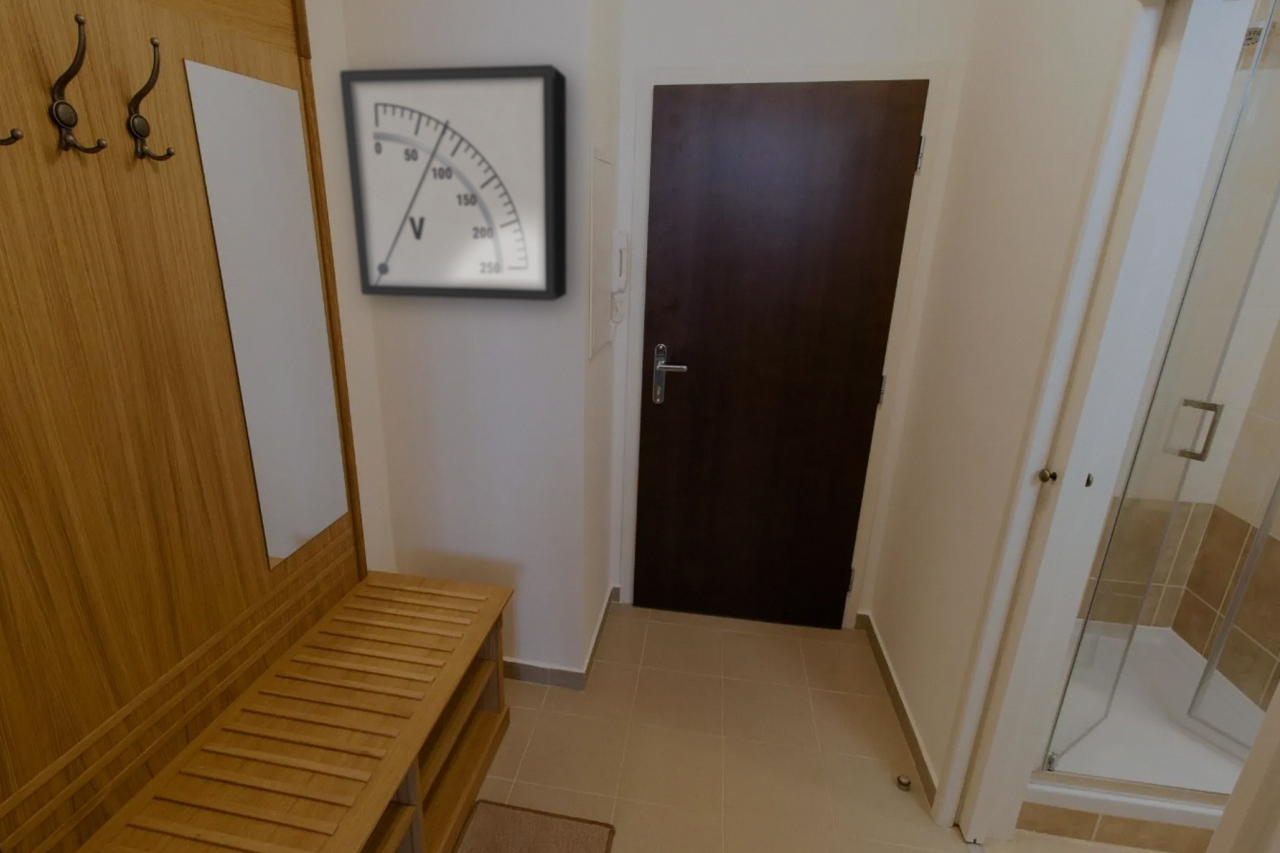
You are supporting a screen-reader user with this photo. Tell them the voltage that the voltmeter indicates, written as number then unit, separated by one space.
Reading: 80 V
